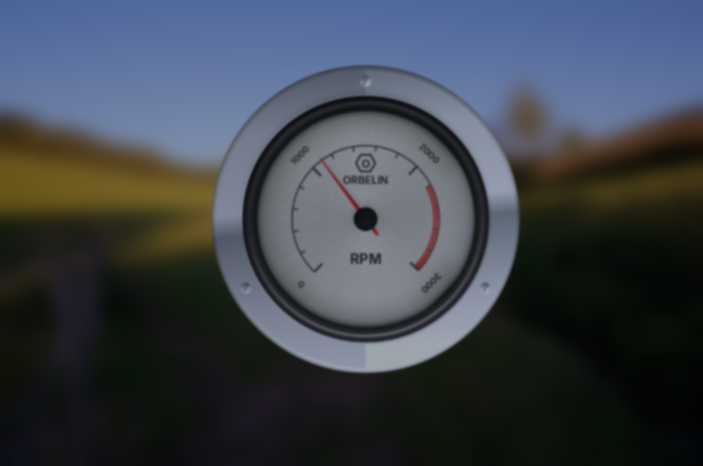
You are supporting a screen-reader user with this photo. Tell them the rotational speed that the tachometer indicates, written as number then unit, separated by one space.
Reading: 1100 rpm
